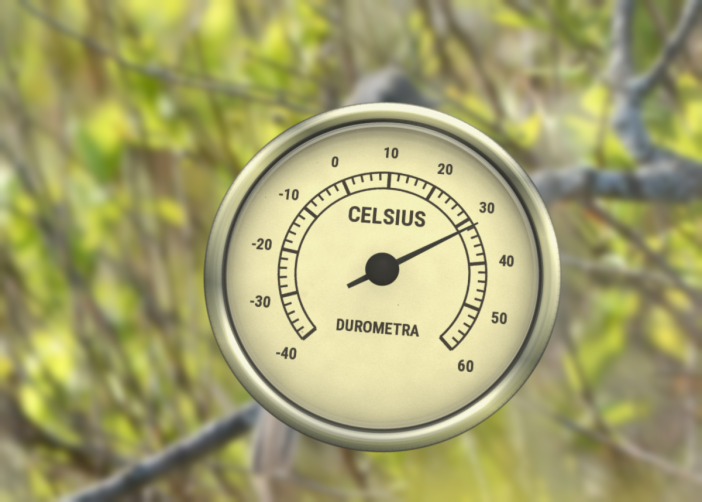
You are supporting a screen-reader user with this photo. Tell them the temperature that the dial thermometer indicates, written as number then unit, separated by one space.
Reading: 32 °C
